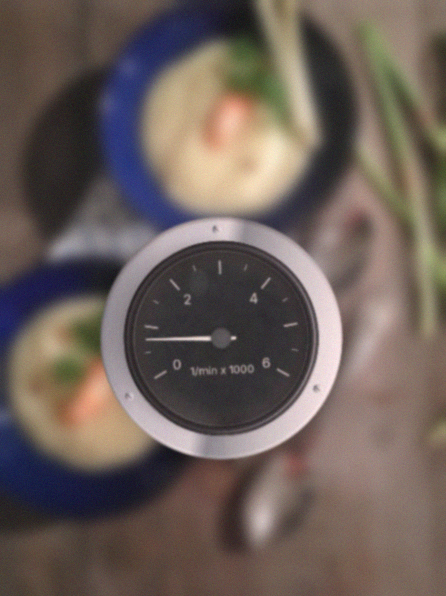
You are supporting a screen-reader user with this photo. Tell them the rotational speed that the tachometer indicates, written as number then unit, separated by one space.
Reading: 750 rpm
